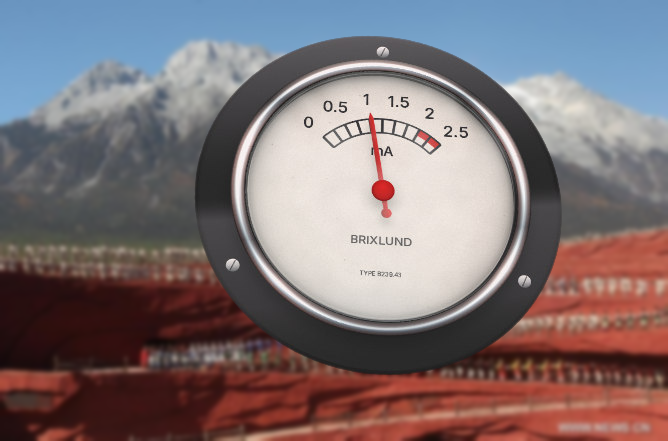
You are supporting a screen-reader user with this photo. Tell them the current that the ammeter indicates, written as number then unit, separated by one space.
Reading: 1 mA
